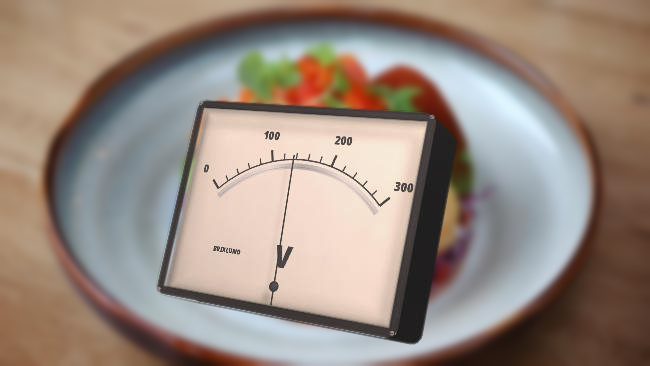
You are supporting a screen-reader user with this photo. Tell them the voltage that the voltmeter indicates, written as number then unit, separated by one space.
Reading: 140 V
